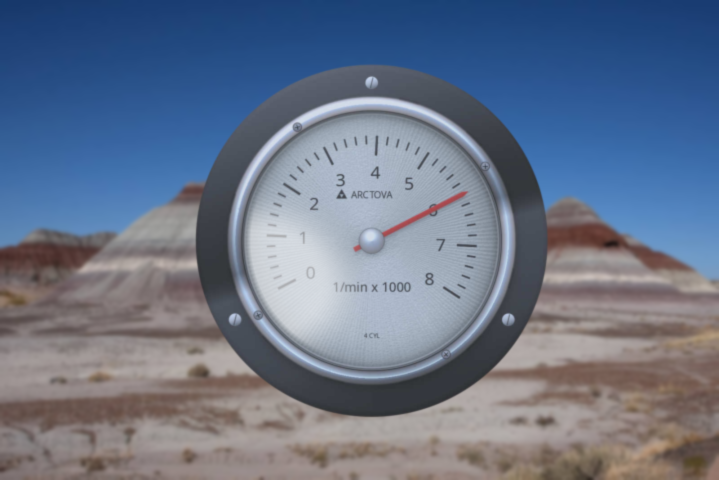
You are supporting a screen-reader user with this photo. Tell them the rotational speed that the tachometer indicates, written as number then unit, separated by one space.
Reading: 6000 rpm
